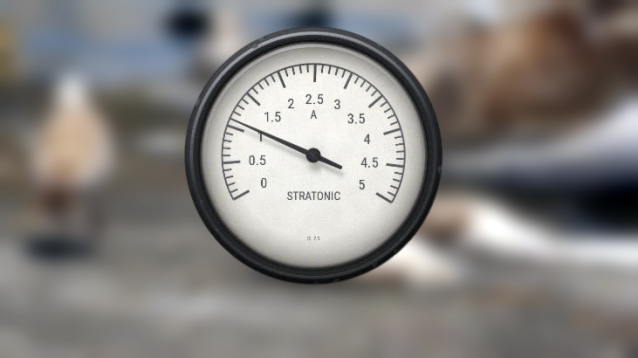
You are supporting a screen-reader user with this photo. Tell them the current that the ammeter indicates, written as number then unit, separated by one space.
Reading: 1.1 A
